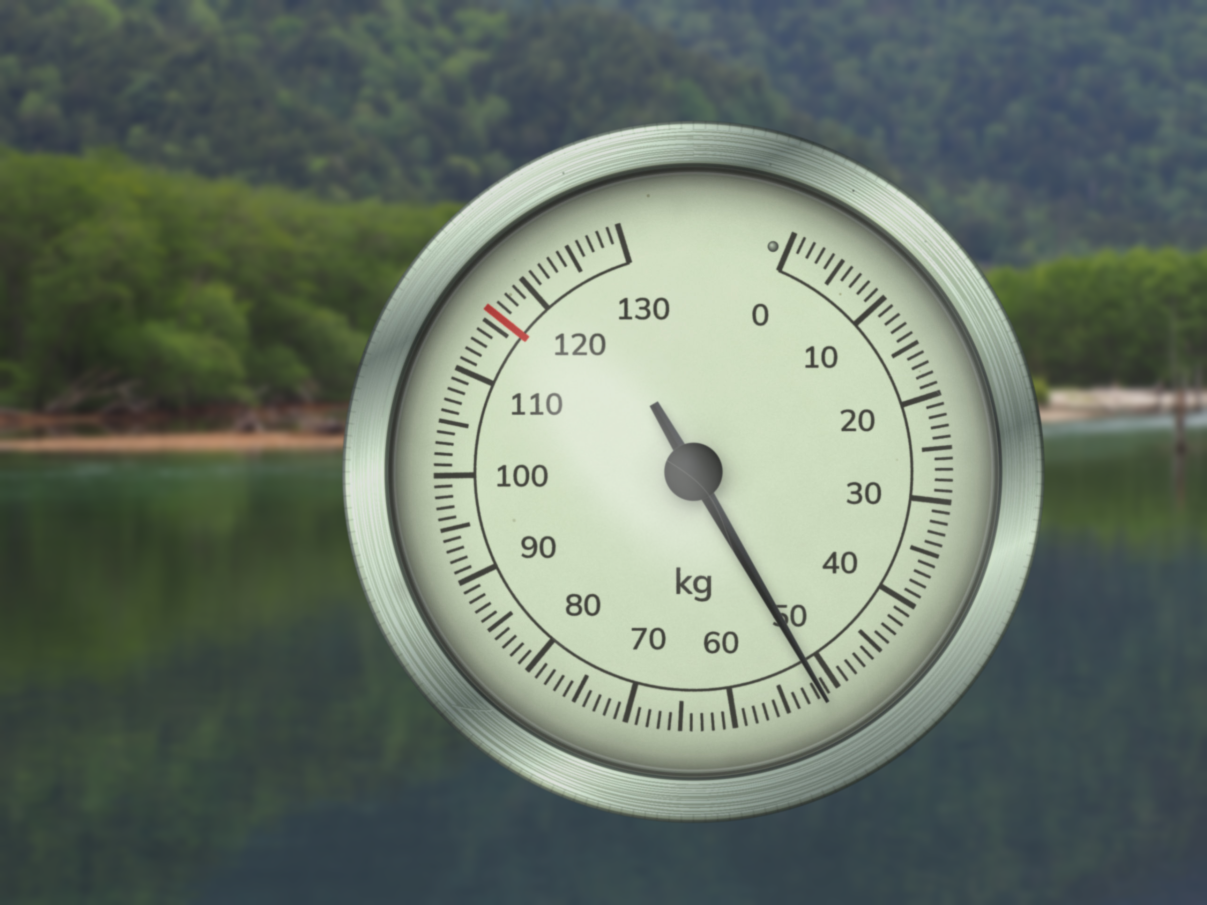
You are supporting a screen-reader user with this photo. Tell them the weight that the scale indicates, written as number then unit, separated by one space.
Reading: 51.5 kg
